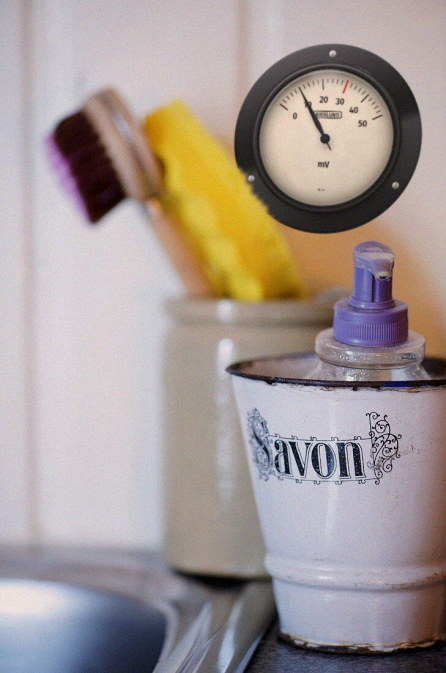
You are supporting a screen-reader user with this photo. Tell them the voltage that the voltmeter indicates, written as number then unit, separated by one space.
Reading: 10 mV
